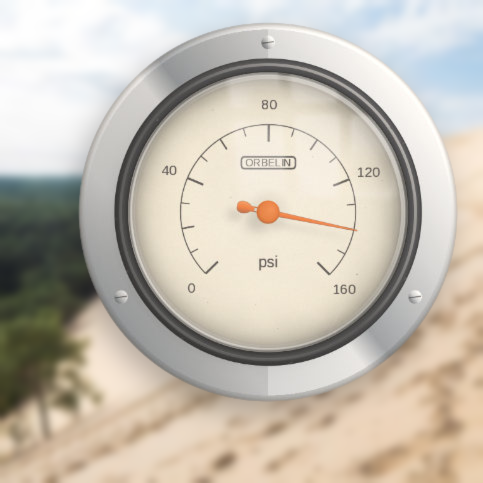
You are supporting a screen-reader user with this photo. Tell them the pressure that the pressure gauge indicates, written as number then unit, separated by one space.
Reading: 140 psi
